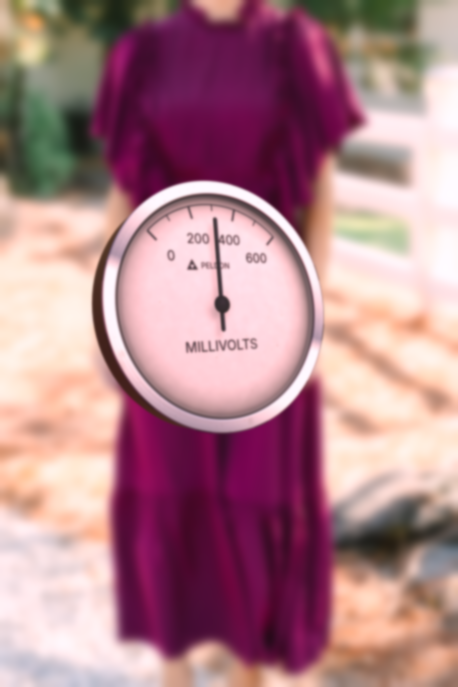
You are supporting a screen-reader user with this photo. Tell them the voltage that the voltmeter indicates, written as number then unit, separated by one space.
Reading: 300 mV
